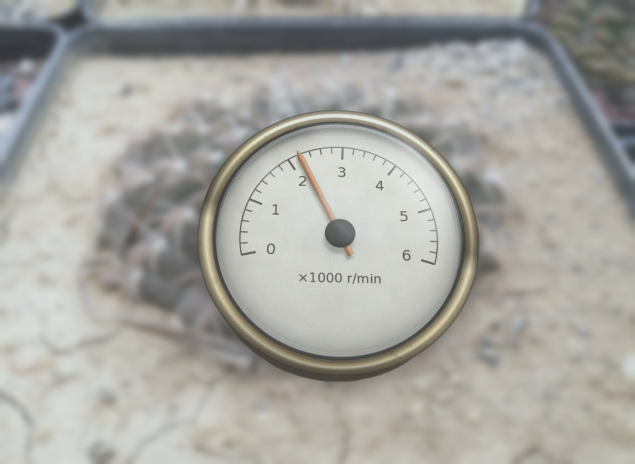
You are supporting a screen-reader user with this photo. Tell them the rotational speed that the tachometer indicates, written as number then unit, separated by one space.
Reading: 2200 rpm
